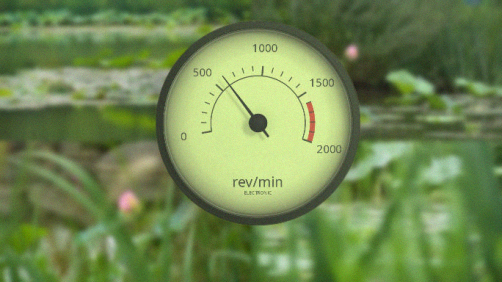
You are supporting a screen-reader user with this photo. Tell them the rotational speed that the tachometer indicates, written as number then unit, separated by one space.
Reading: 600 rpm
